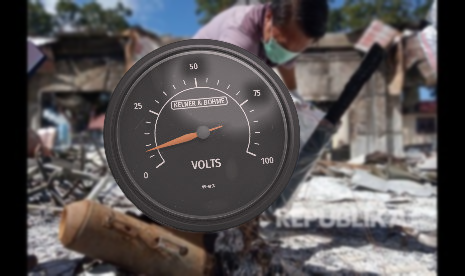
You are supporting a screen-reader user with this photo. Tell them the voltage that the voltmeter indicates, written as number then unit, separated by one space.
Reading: 7.5 V
